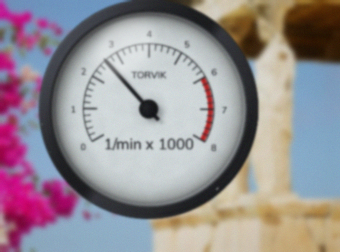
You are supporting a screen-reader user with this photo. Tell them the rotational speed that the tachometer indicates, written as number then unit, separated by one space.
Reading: 2600 rpm
